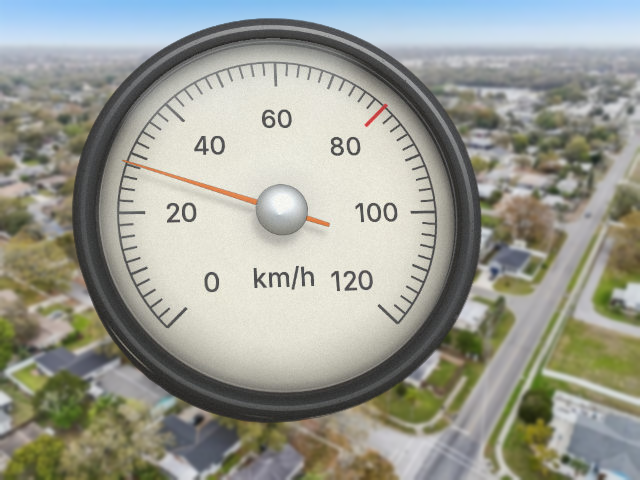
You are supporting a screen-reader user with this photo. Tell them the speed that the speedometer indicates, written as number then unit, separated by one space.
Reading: 28 km/h
